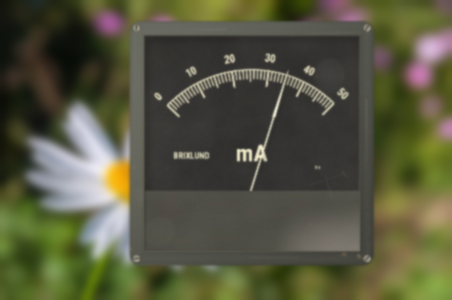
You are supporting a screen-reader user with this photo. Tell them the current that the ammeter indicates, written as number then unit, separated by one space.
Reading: 35 mA
